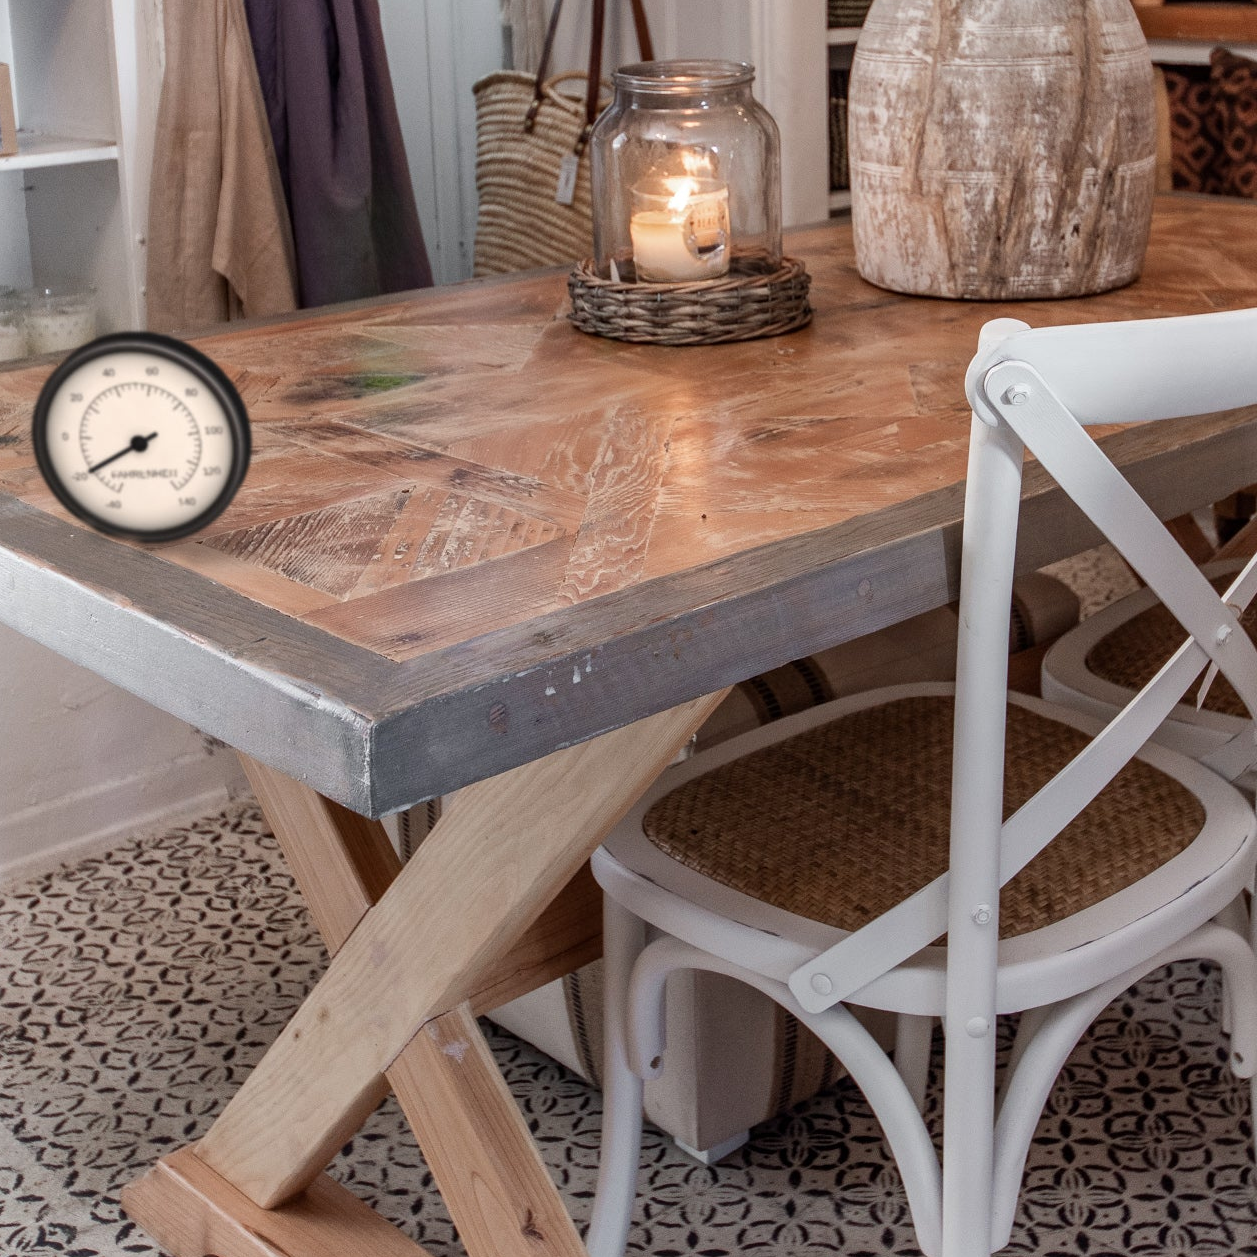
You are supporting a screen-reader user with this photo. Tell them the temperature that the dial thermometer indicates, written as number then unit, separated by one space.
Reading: -20 °F
